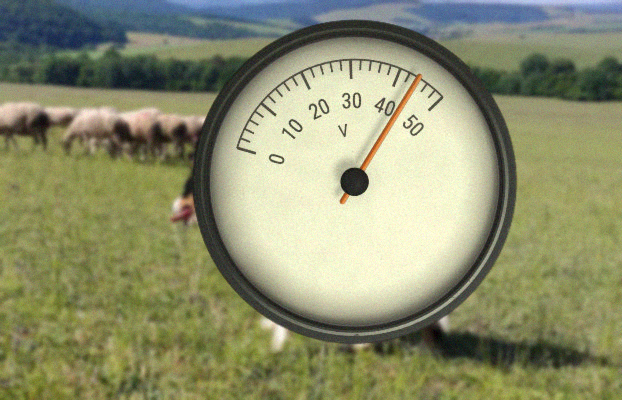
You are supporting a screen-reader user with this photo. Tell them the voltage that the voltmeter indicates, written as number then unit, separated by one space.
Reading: 44 V
